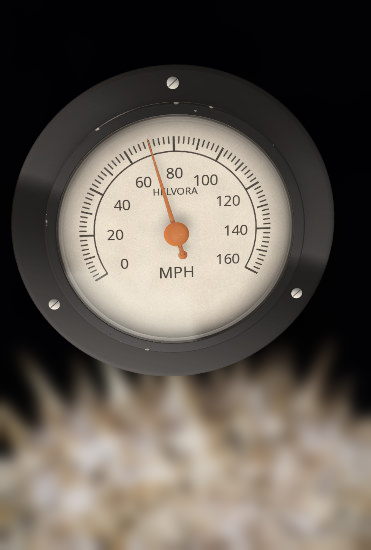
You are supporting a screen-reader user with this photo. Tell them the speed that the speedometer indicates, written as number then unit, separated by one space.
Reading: 70 mph
